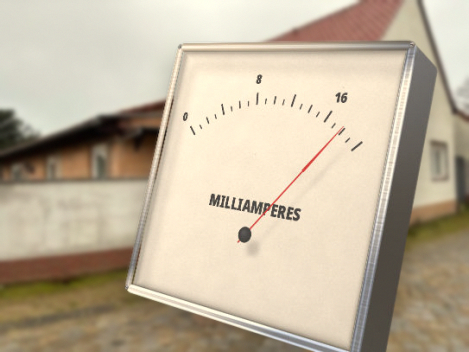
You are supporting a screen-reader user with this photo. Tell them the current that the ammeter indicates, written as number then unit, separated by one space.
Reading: 18 mA
